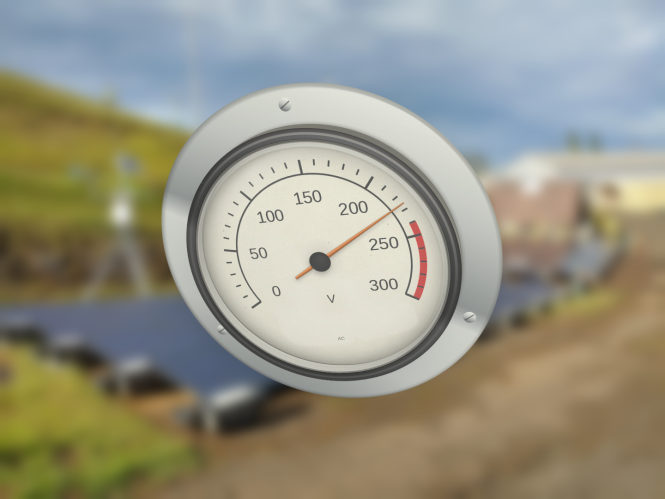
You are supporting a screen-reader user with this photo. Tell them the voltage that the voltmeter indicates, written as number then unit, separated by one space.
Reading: 225 V
